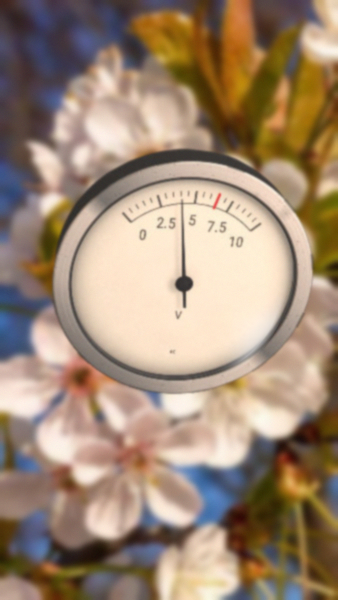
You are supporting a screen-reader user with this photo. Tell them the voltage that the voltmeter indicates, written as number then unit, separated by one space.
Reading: 4 V
